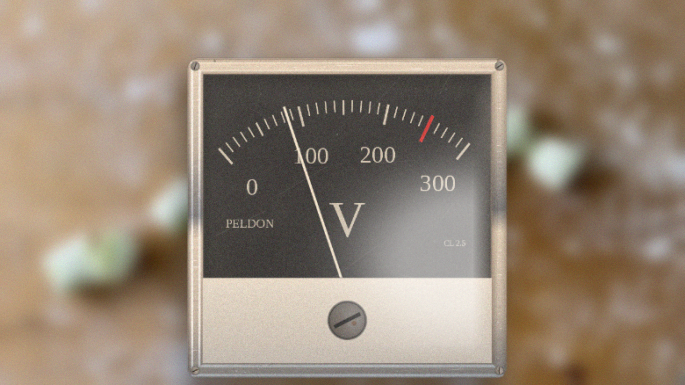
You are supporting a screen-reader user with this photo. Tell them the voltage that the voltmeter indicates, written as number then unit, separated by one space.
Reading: 85 V
